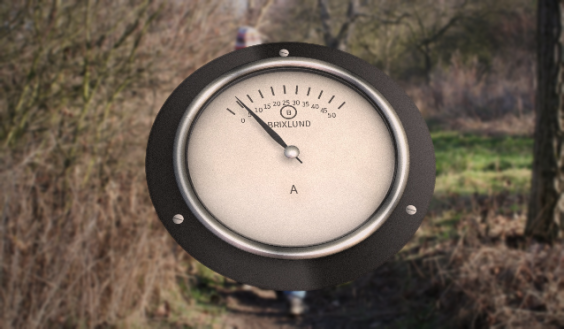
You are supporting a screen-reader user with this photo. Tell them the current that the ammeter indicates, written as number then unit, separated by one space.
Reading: 5 A
